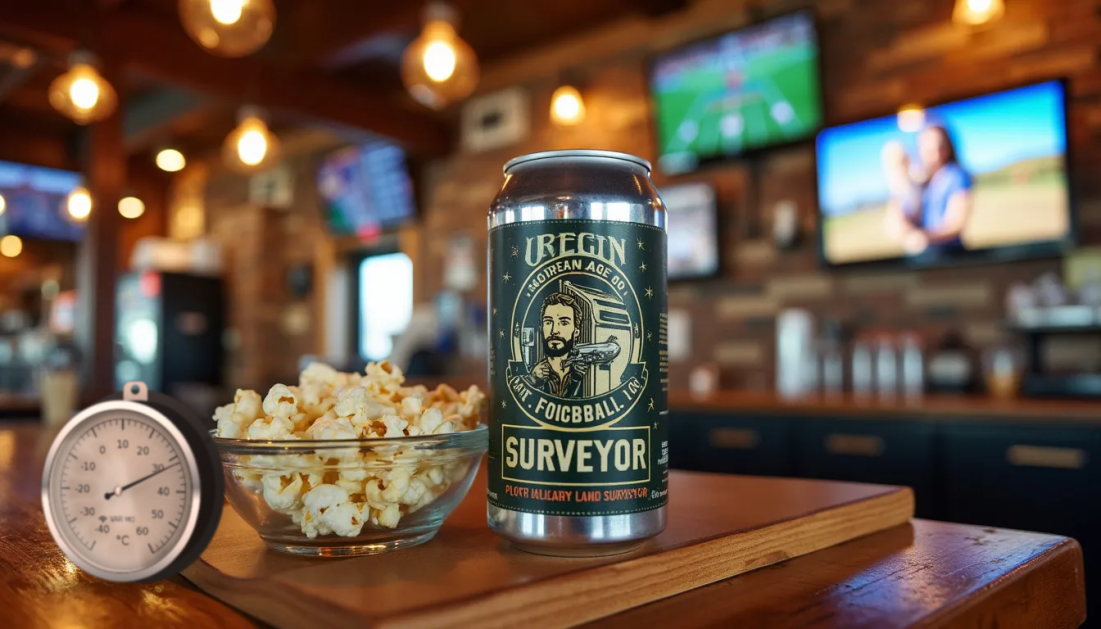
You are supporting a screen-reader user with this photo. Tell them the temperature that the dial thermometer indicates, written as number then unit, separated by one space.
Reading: 32 °C
